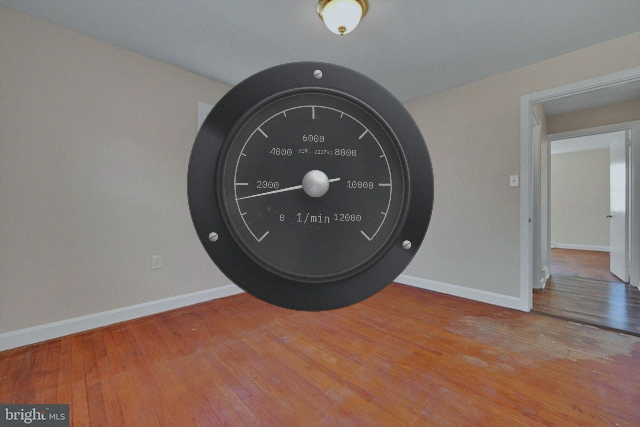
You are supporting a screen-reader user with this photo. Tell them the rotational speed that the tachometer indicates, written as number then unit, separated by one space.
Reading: 1500 rpm
